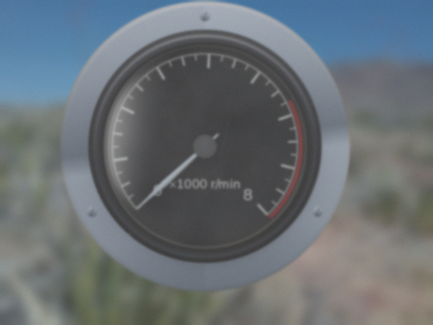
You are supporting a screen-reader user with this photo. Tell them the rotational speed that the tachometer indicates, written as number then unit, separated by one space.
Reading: 0 rpm
